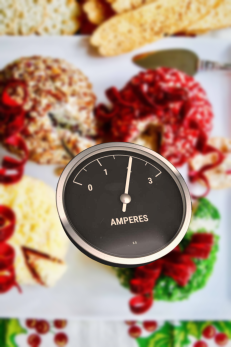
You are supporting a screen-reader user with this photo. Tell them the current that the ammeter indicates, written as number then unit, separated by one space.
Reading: 2 A
